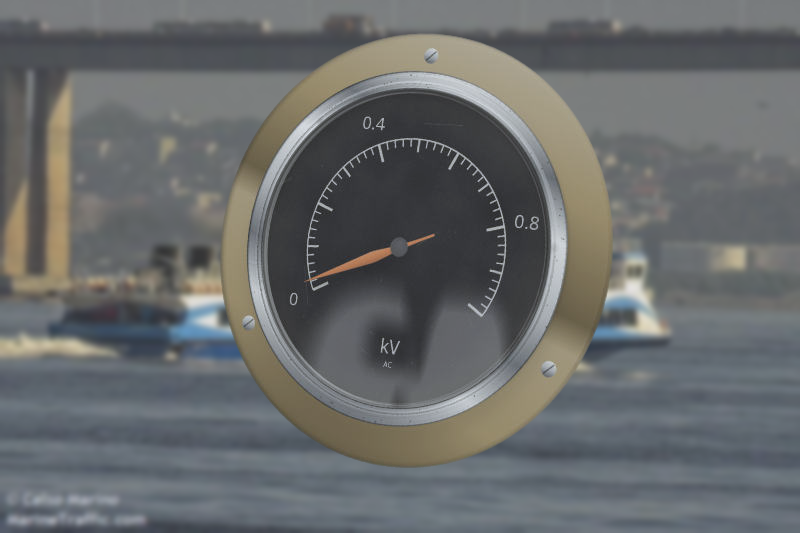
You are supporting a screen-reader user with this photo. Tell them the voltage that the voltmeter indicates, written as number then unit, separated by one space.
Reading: 0.02 kV
